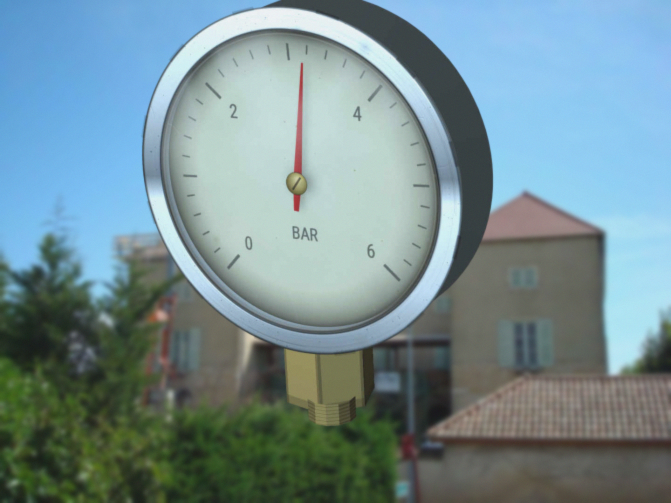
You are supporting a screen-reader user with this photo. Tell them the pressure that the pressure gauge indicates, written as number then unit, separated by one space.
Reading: 3.2 bar
